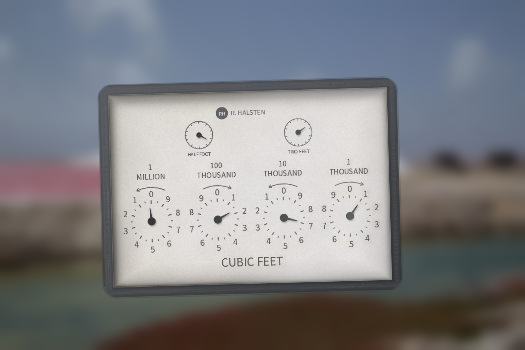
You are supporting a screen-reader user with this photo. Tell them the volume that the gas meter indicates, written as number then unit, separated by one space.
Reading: 17100 ft³
